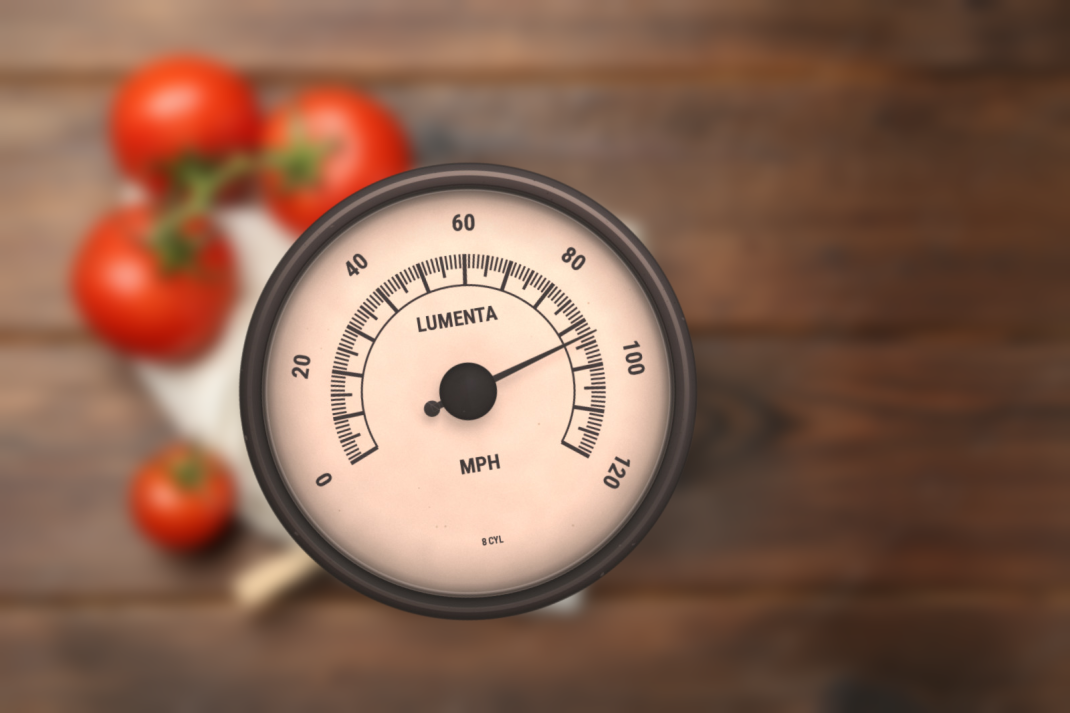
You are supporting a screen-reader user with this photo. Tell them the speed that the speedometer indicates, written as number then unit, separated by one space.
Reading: 93 mph
